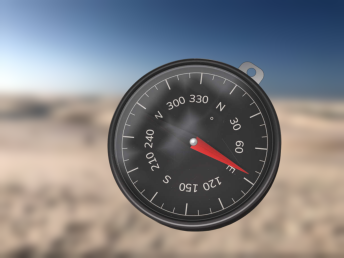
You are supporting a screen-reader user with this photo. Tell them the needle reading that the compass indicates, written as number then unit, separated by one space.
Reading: 85 °
